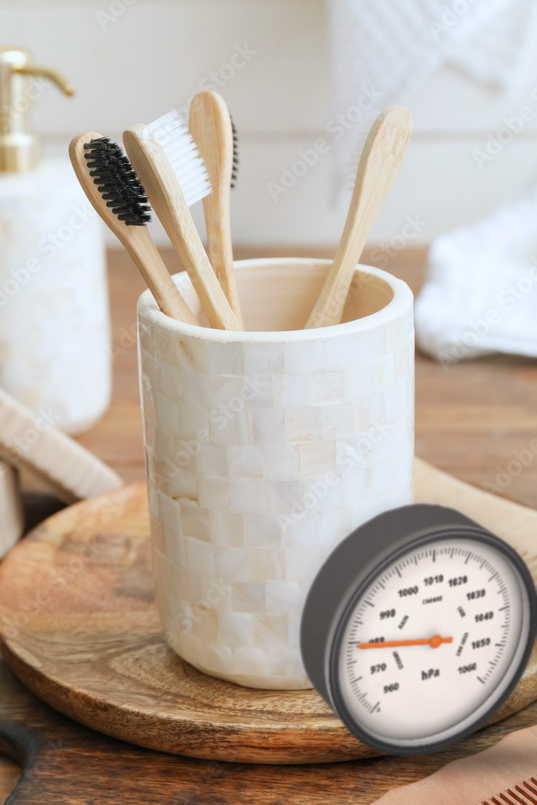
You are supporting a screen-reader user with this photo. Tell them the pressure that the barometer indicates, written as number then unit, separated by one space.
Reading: 980 hPa
